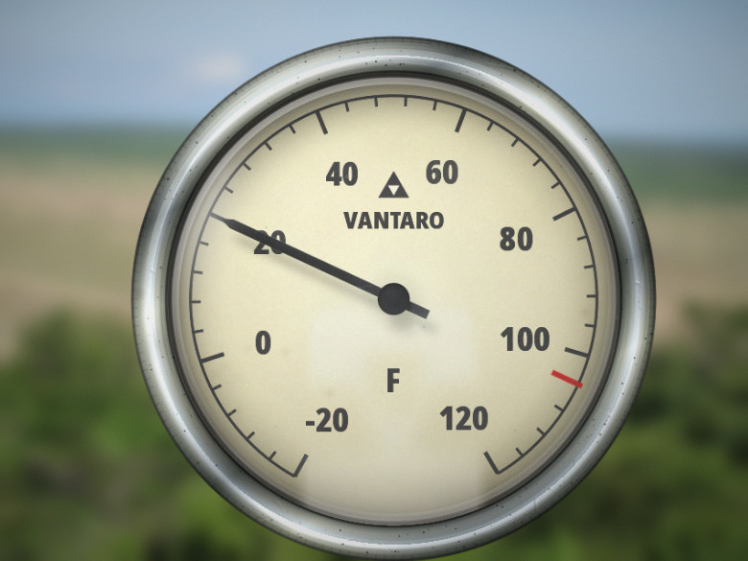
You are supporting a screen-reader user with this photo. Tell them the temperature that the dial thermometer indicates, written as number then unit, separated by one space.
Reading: 20 °F
